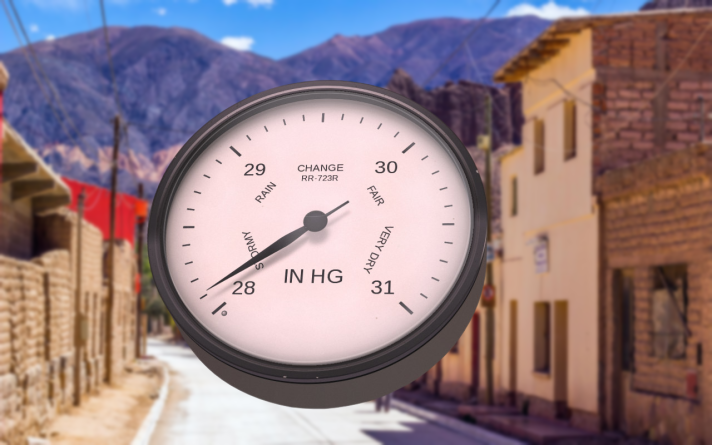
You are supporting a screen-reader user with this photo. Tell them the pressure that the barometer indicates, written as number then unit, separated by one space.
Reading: 28.1 inHg
